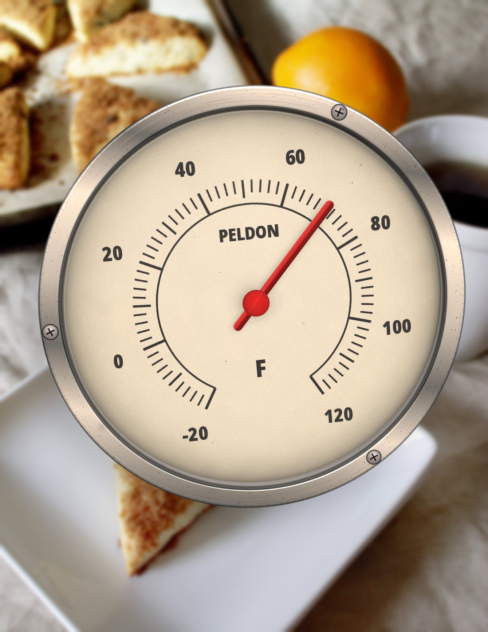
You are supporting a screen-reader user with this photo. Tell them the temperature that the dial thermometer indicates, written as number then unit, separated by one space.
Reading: 70 °F
